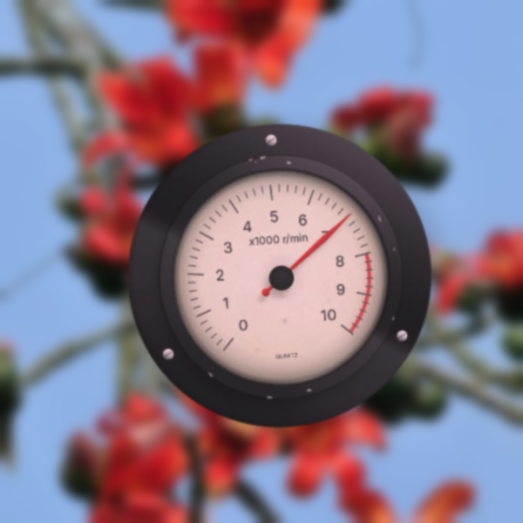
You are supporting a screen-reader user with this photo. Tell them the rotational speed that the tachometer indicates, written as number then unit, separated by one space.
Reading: 7000 rpm
